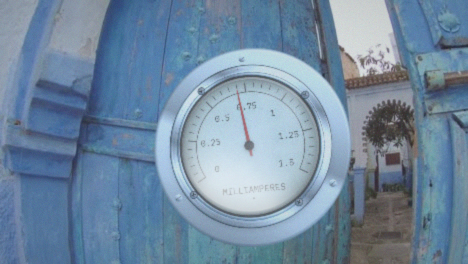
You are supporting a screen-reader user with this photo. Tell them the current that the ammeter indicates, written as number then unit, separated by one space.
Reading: 0.7 mA
